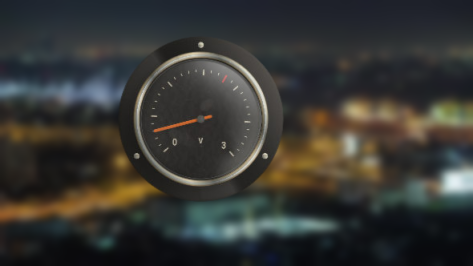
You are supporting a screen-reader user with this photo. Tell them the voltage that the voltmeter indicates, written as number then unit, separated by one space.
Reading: 0.3 V
